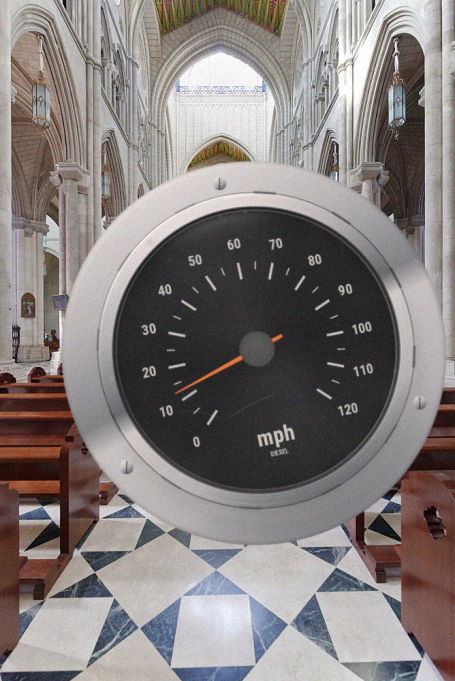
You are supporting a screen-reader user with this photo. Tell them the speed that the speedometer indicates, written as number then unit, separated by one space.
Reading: 12.5 mph
